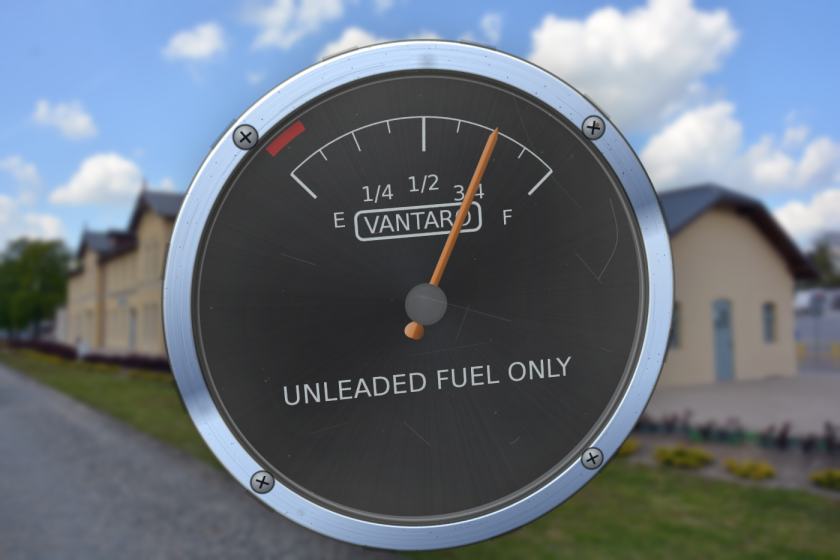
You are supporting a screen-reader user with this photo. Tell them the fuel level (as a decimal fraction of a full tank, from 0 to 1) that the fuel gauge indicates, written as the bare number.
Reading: 0.75
